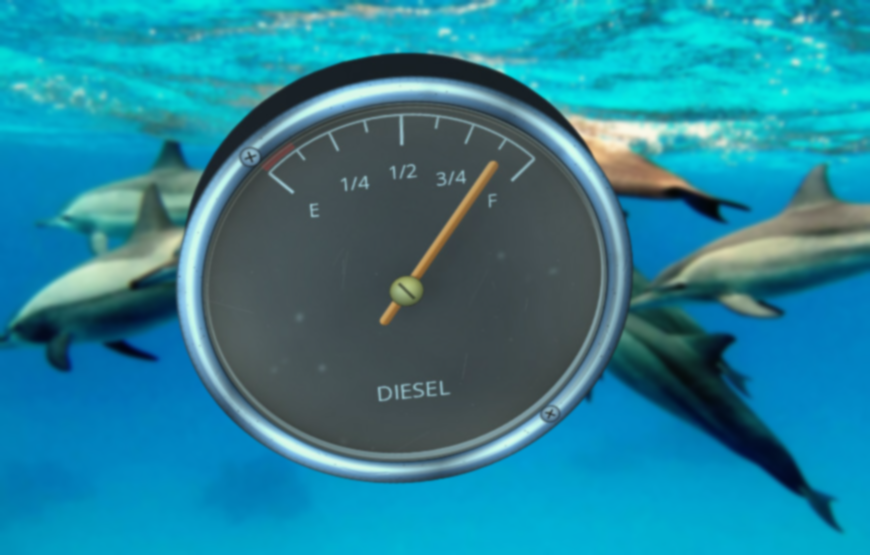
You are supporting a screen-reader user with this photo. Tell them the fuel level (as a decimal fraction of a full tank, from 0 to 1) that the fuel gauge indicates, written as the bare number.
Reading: 0.875
